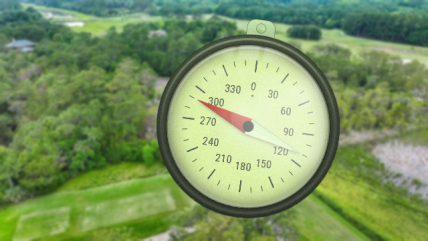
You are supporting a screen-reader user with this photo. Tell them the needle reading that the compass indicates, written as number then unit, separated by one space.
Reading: 290 °
